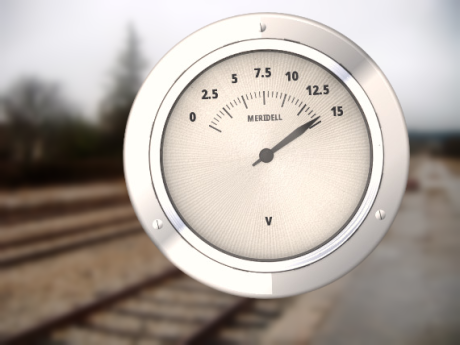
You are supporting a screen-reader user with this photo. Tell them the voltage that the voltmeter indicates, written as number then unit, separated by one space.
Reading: 14.5 V
